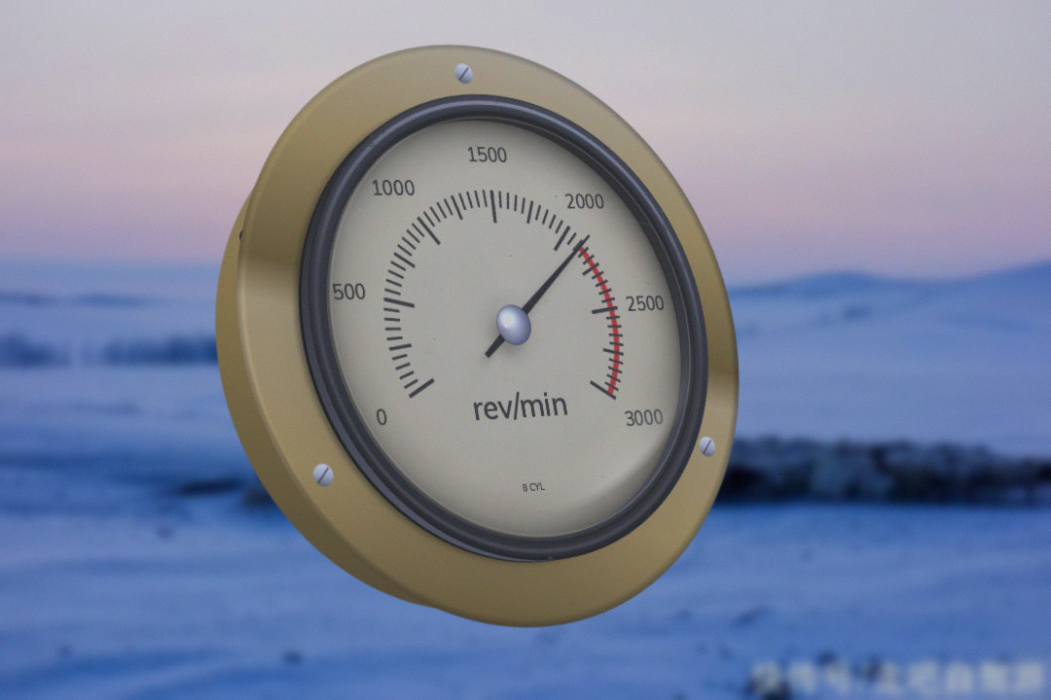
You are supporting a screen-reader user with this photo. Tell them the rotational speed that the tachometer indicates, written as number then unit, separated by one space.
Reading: 2100 rpm
